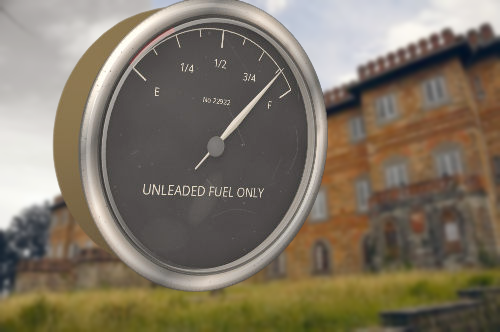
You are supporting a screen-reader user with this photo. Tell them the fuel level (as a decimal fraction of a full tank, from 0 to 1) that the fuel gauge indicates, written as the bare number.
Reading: 0.875
